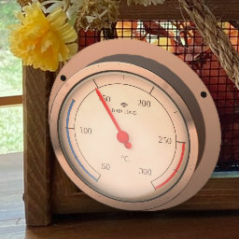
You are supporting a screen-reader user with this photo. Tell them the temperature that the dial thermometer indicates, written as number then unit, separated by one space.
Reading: 150 °C
